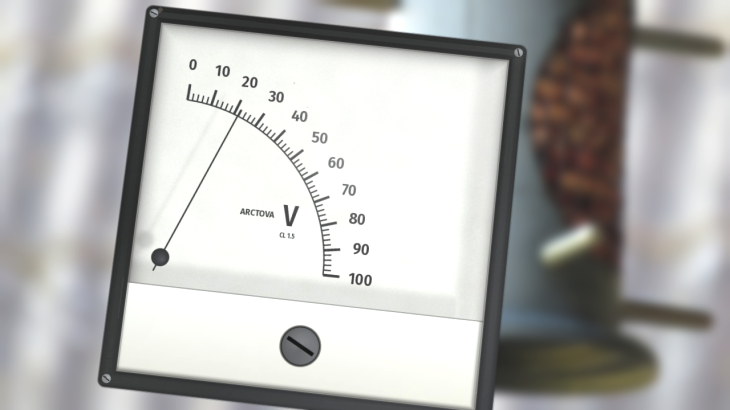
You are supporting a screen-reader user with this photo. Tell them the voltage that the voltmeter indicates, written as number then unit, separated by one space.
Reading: 22 V
